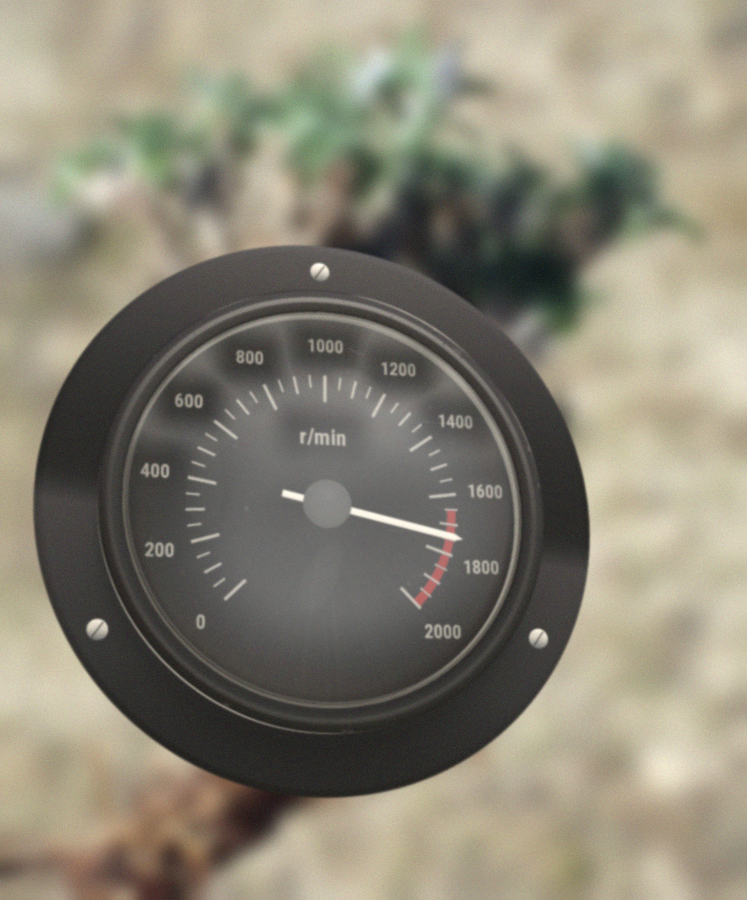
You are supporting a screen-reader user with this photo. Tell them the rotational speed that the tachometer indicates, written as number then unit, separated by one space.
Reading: 1750 rpm
